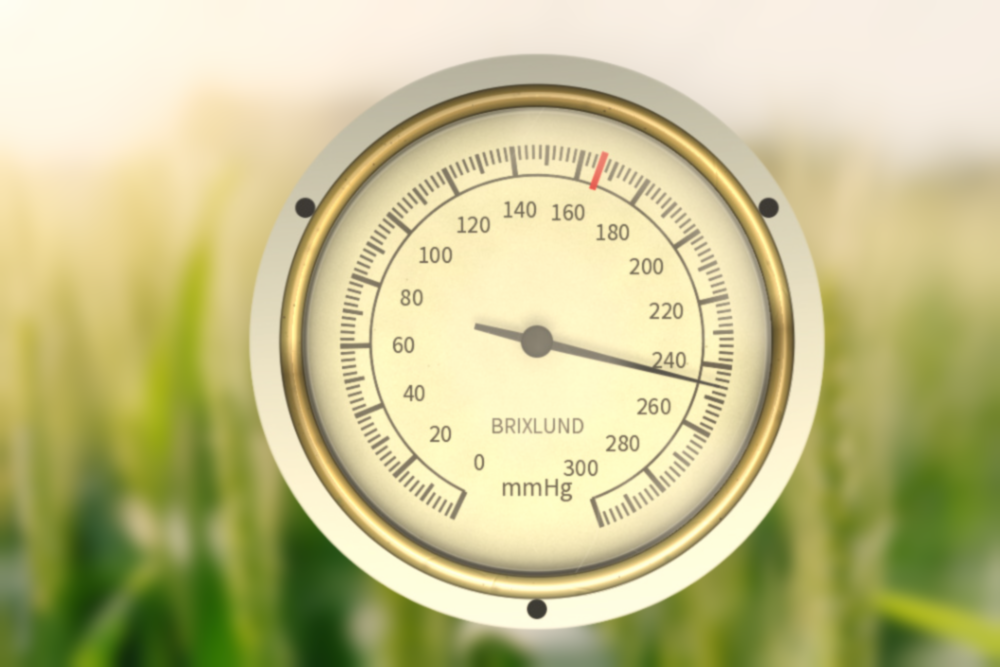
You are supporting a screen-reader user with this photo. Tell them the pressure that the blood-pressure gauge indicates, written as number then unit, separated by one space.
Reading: 246 mmHg
